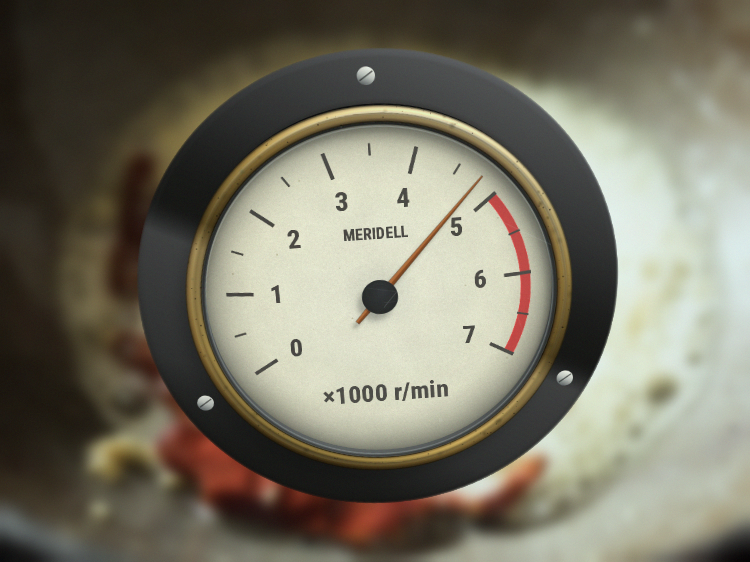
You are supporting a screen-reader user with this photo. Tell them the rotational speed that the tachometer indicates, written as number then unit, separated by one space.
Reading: 4750 rpm
